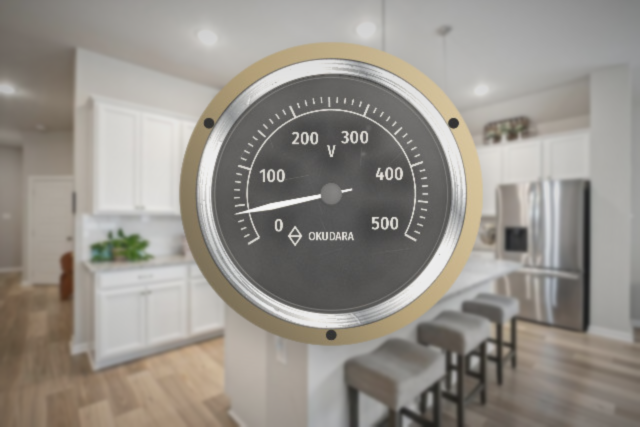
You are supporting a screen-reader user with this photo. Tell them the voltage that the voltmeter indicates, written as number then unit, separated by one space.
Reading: 40 V
